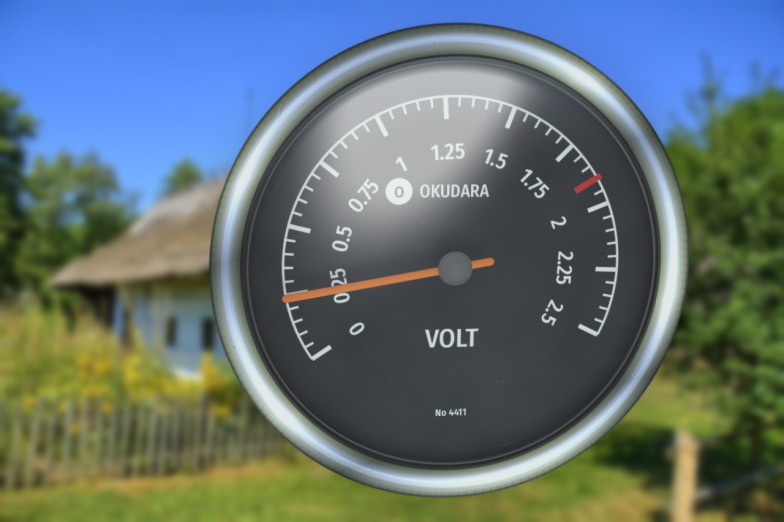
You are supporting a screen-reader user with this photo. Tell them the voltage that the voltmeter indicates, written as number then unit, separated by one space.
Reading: 0.25 V
